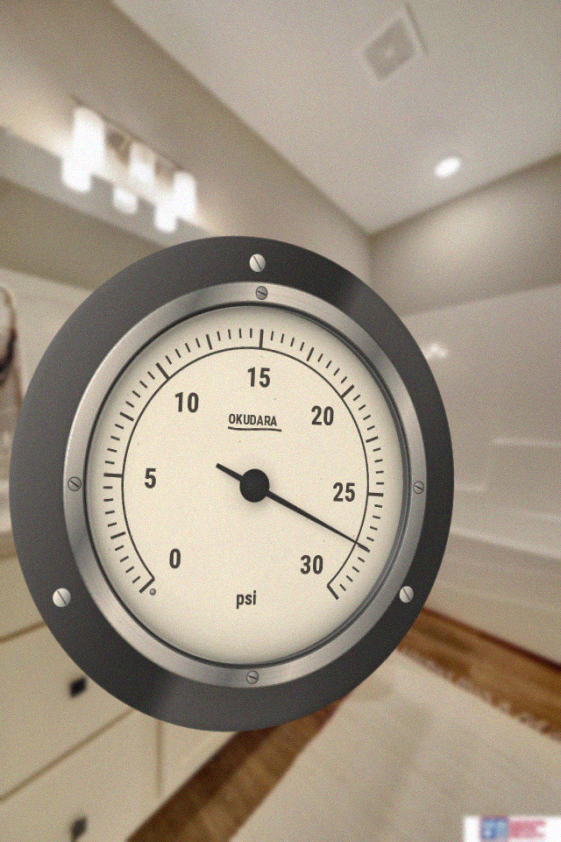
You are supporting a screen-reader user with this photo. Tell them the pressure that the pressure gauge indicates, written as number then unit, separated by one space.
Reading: 27.5 psi
